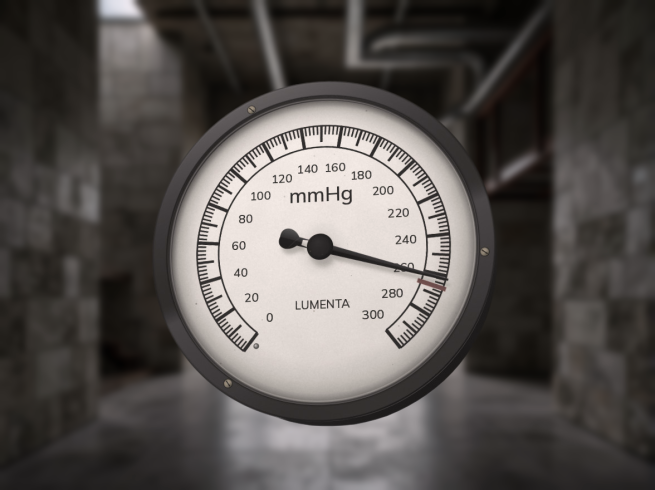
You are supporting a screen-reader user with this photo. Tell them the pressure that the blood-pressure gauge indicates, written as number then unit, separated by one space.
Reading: 262 mmHg
